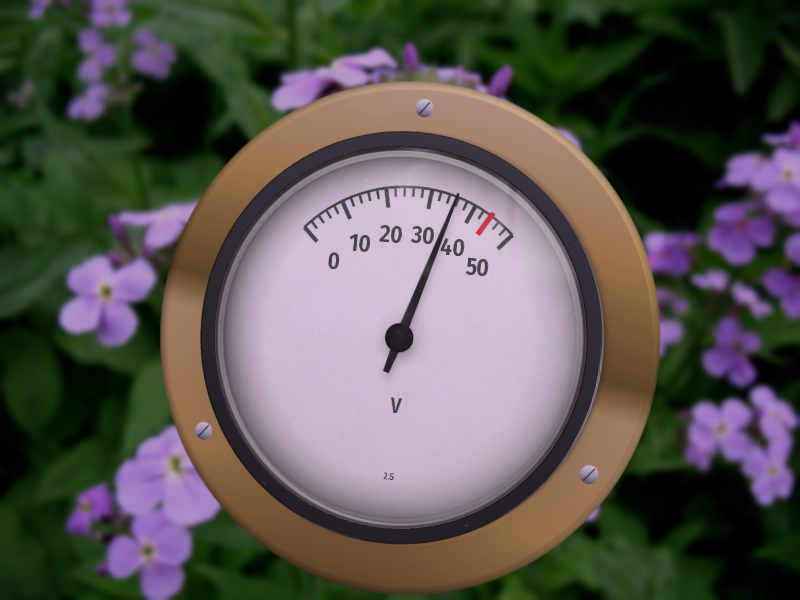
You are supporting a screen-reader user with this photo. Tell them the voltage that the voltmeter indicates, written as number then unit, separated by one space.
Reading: 36 V
